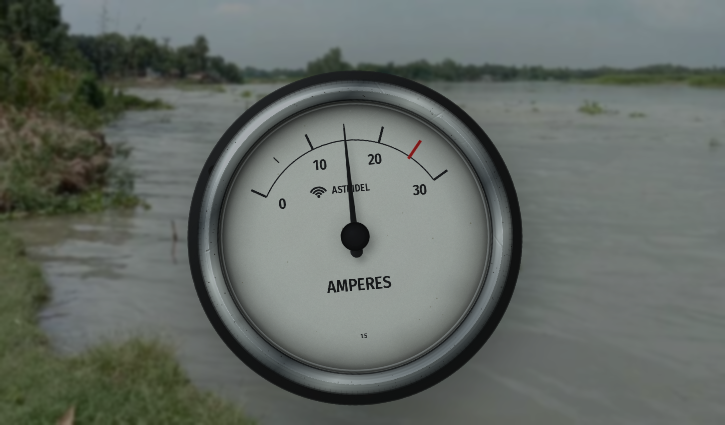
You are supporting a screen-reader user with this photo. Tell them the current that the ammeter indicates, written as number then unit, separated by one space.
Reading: 15 A
